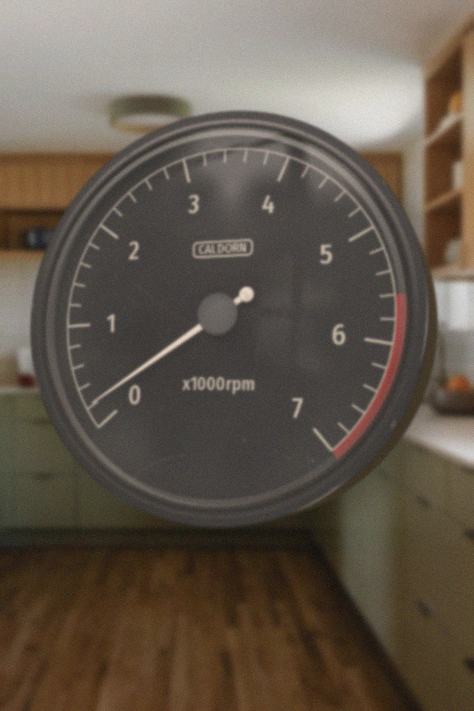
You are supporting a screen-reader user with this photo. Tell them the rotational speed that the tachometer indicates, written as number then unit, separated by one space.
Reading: 200 rpm
